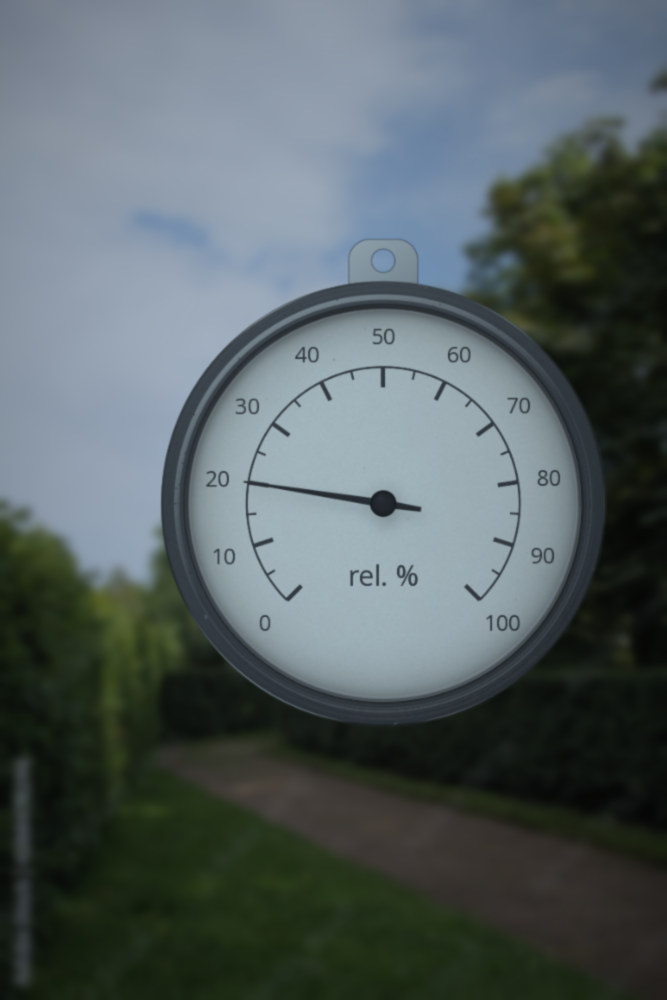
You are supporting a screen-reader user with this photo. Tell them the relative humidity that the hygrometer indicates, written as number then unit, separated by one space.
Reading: 20 %
